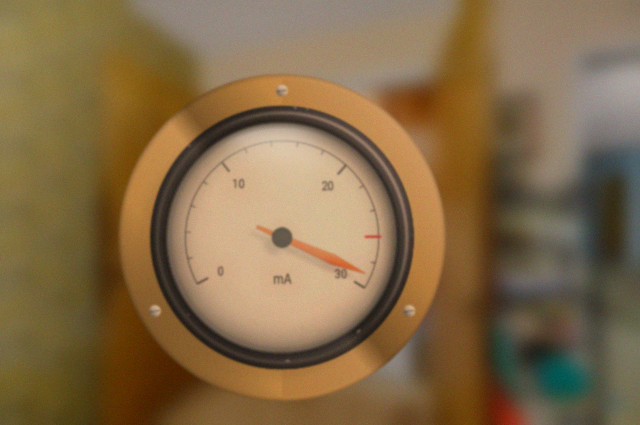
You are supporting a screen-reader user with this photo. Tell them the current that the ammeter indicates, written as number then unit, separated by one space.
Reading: 29 mA
